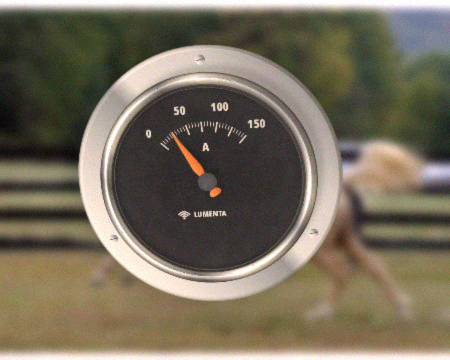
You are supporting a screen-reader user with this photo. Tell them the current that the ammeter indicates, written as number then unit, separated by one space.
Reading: 25 A
